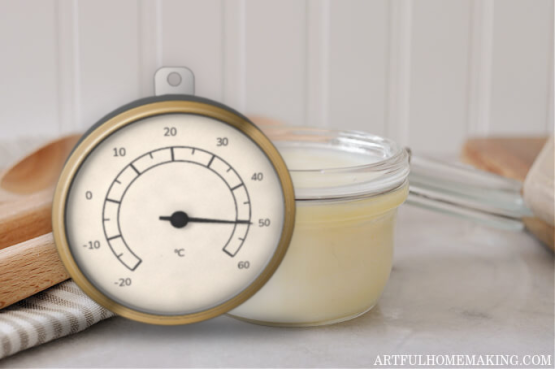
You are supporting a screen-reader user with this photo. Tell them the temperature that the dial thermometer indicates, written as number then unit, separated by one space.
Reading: 50 °C
